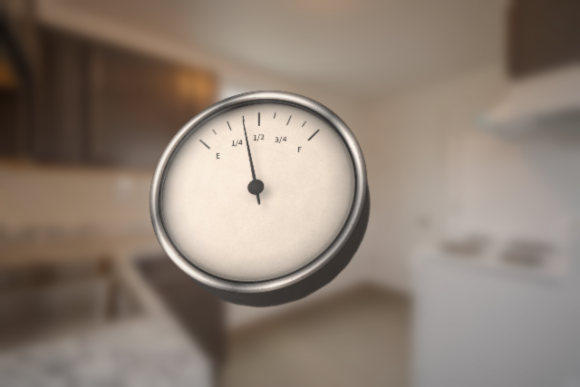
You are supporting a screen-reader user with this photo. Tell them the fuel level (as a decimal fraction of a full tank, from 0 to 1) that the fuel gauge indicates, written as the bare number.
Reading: 0.375
